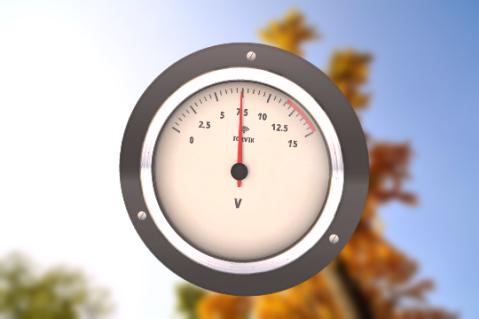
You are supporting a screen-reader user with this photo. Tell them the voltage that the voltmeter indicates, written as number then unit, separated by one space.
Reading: 7.5 V
